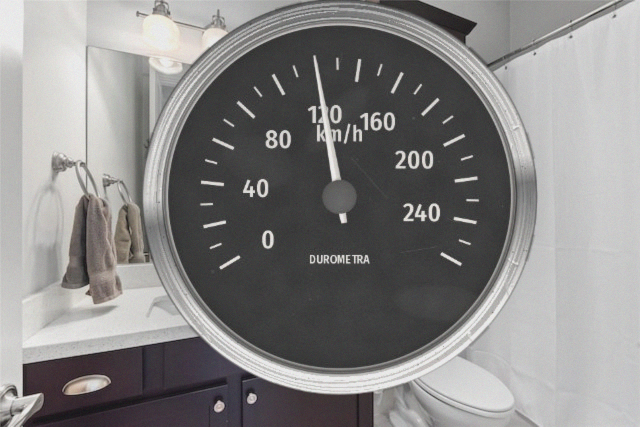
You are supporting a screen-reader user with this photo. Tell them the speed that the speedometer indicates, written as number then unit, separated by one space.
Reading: 120 km/h
